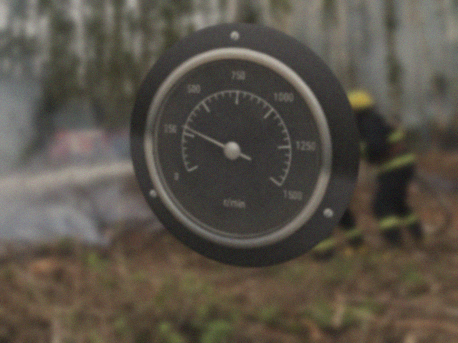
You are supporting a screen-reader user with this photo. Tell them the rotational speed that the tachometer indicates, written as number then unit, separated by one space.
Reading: 300 rpm
